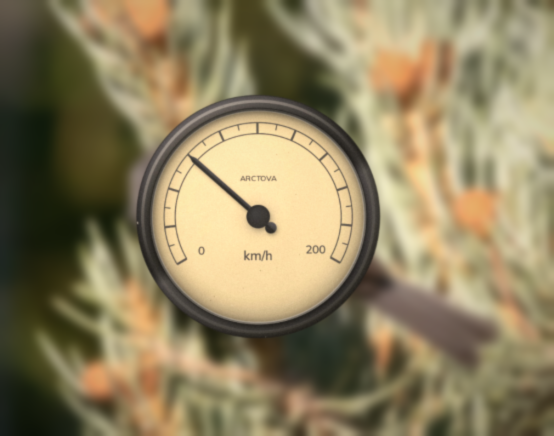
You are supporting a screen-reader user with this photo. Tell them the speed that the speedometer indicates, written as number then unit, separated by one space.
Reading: 60 km/h
